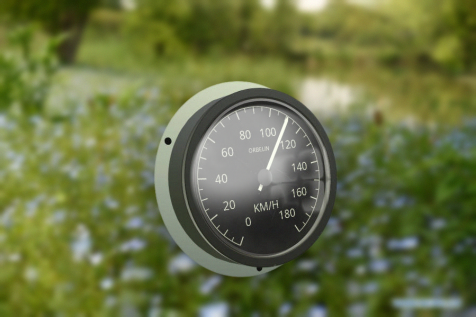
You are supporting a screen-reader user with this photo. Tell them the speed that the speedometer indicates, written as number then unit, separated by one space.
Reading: 110 km/h
